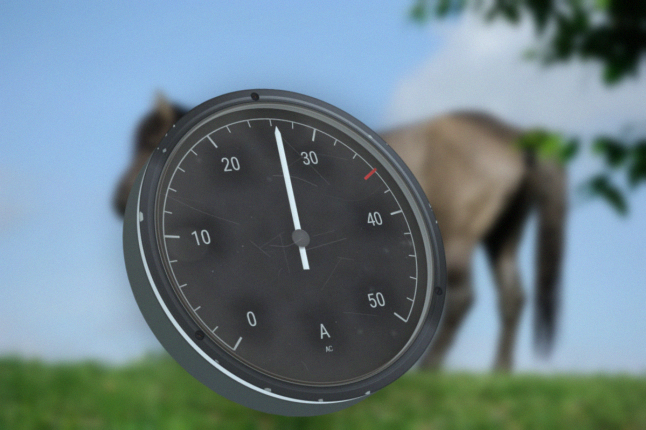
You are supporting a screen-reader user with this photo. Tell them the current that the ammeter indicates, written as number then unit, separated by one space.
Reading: 26 A
